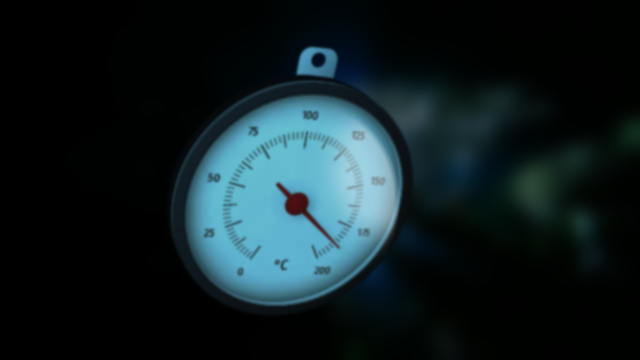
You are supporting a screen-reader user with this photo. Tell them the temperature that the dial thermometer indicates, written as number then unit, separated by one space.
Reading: 187.5 °C
